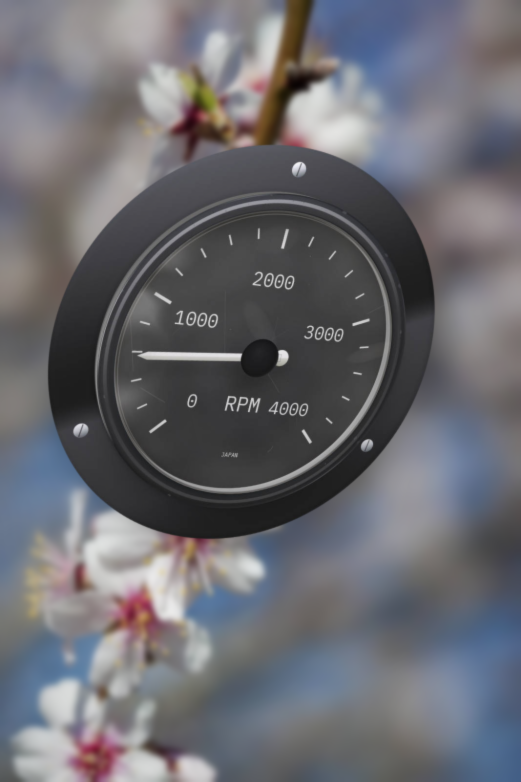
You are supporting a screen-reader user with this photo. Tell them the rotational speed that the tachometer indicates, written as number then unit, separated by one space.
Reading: 600 rpm
